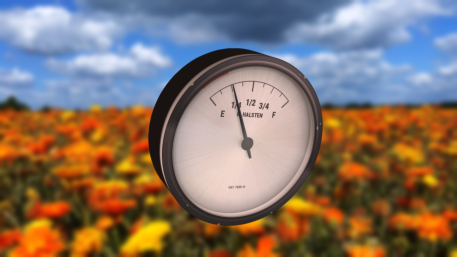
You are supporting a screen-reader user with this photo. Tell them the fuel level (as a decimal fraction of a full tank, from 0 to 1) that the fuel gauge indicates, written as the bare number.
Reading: 0.25
